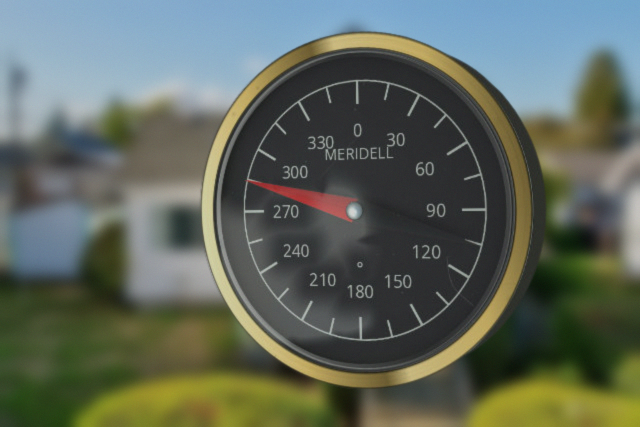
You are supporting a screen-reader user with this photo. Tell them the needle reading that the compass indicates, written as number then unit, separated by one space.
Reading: 285 °
